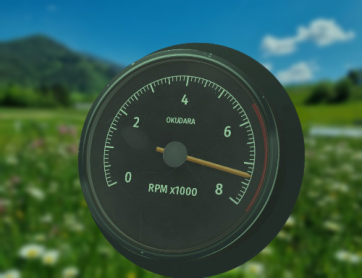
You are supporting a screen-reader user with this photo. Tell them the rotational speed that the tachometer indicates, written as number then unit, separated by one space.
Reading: 7300 rpm
